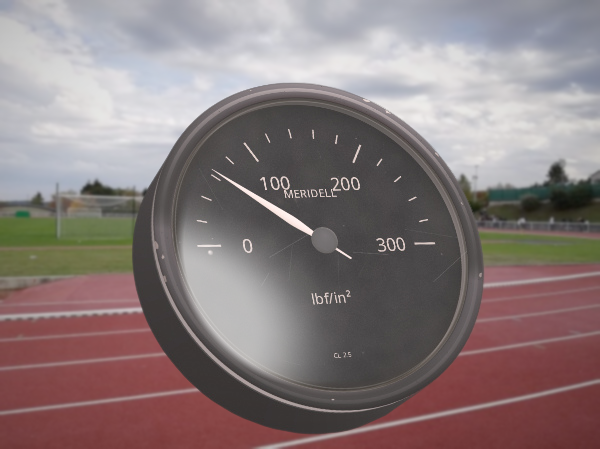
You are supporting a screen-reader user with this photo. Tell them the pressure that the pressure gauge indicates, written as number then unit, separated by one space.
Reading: 60 psi
